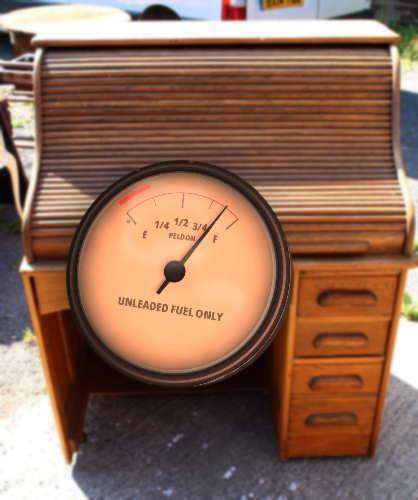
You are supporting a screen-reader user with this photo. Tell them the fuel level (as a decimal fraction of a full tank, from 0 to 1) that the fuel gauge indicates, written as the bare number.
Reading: 0.875
